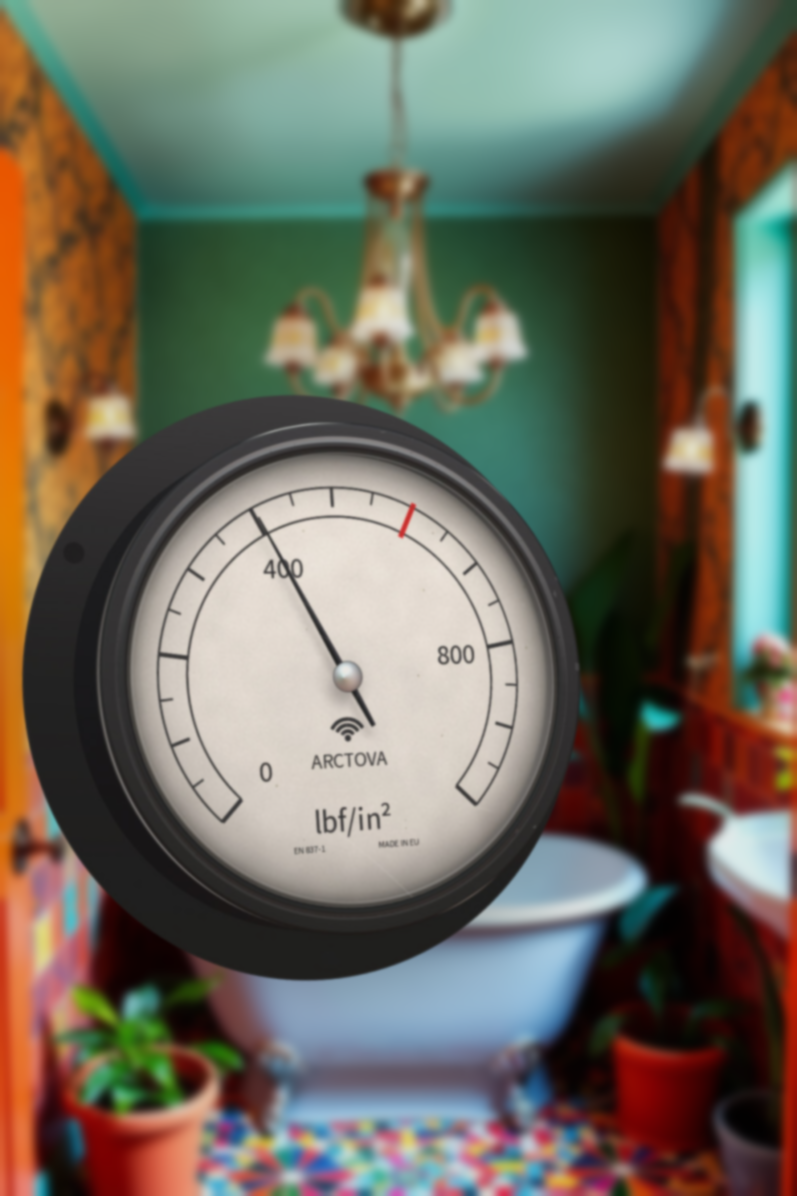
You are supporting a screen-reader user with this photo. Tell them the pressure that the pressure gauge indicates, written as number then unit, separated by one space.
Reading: 400 psi
